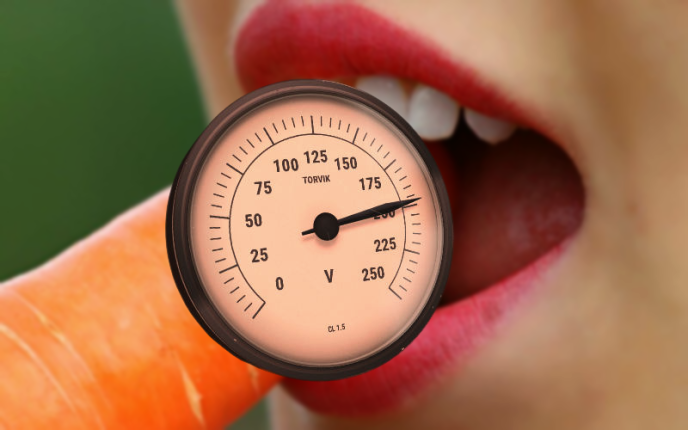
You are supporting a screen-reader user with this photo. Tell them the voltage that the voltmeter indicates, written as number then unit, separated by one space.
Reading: 197.5 V
